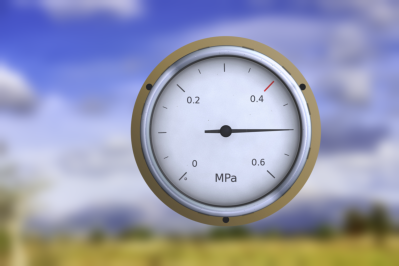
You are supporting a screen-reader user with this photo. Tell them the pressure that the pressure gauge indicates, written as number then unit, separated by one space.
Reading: 0.5 MPa
